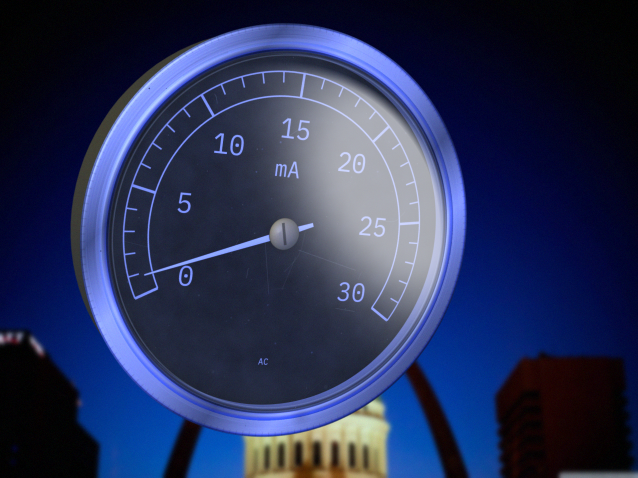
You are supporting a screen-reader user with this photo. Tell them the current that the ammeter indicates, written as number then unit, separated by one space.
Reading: 1 mA
